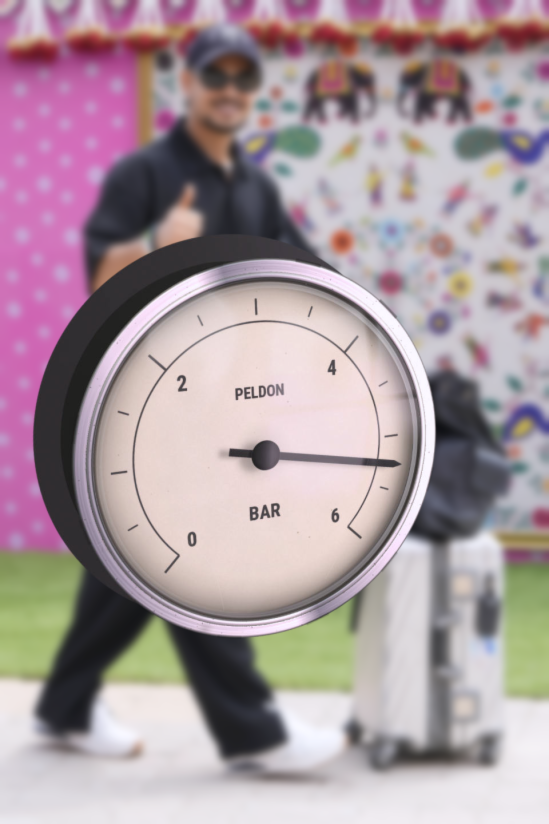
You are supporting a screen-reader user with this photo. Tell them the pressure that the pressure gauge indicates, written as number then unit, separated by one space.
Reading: 5.25 bar
